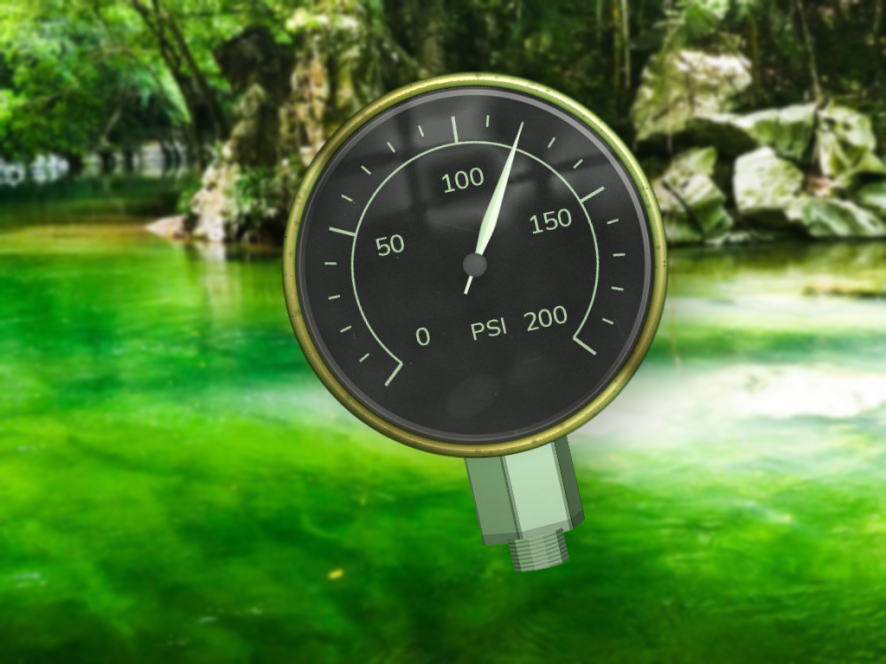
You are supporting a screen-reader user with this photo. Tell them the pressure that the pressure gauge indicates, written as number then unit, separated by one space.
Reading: 120 psi
